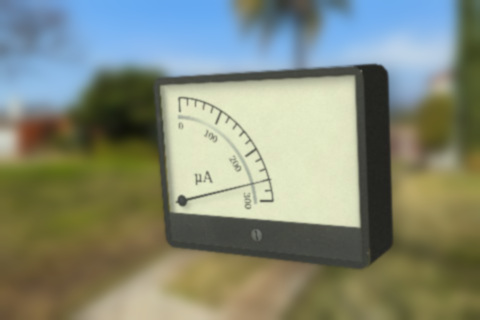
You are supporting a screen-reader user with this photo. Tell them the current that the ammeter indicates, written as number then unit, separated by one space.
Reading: 260 µA
